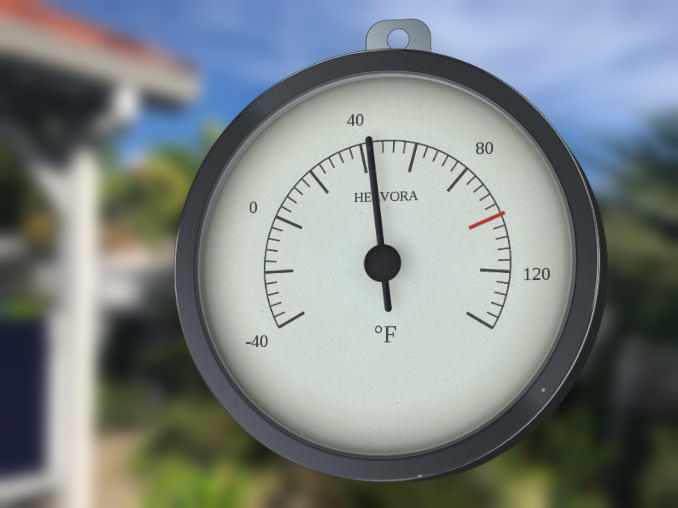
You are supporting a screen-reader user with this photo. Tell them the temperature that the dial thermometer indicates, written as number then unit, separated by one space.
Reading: 44 °F
